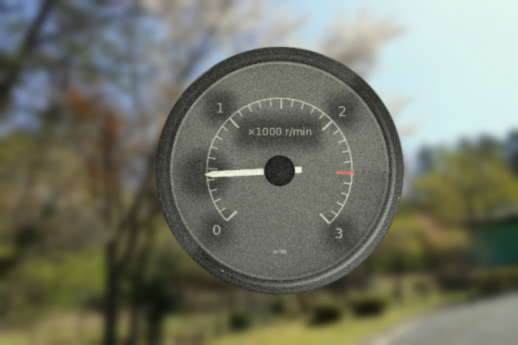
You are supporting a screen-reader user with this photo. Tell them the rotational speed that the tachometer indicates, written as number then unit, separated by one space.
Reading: 450 rpm
